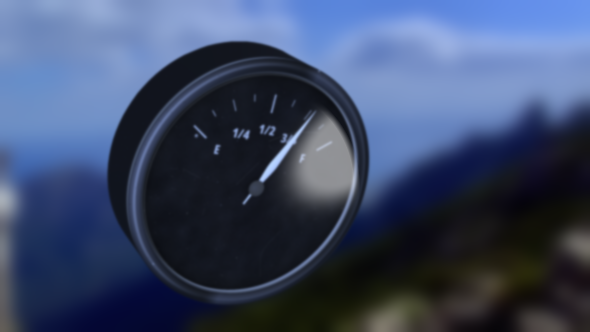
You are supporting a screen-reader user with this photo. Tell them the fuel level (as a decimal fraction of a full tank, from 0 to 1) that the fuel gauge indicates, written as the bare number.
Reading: 0.75
